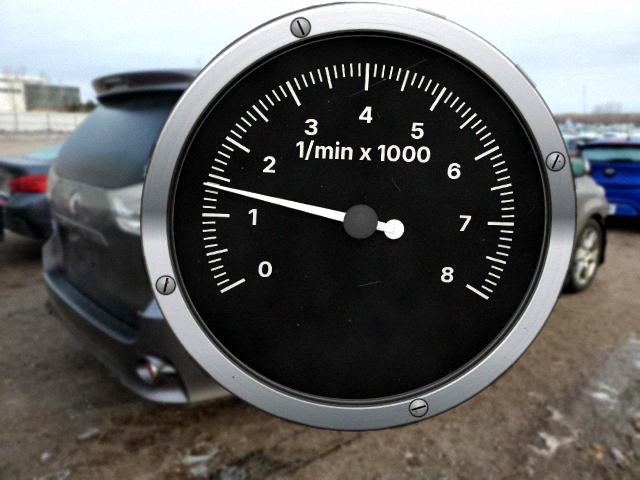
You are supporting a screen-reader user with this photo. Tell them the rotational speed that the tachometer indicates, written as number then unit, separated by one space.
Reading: 1400 rpm
